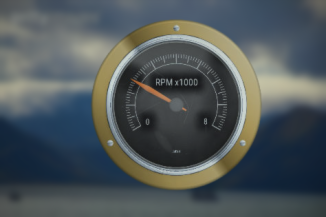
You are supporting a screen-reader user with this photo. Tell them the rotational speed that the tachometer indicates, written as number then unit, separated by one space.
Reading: 2000 rpm
